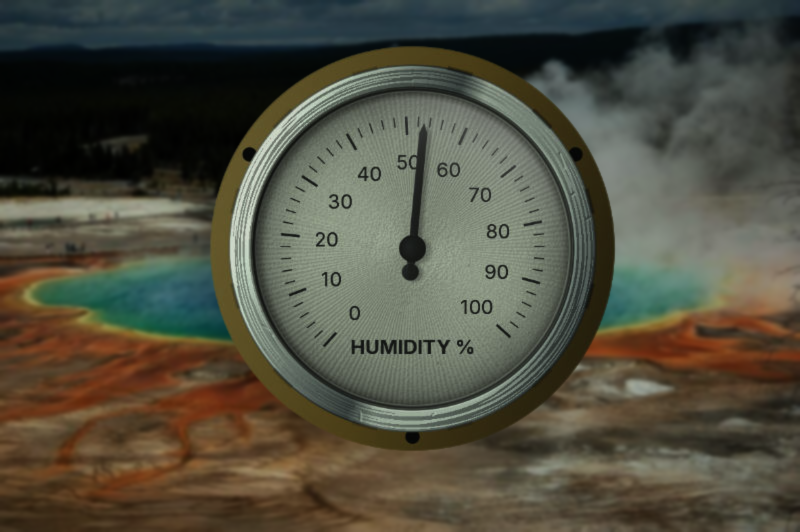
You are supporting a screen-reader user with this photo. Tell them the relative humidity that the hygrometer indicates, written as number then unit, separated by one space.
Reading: 53 %
